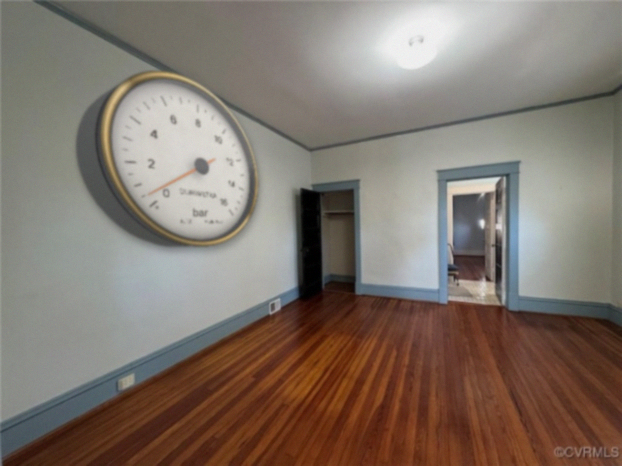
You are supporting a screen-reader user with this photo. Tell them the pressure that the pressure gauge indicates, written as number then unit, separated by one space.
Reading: 0.5 bar
